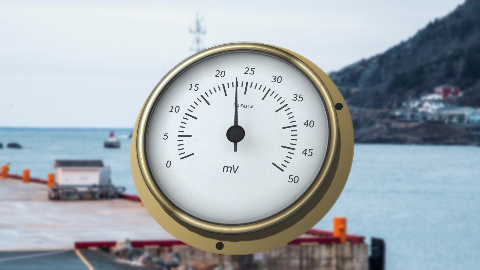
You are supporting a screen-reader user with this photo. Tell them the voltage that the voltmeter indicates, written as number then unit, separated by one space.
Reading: 23 mV
